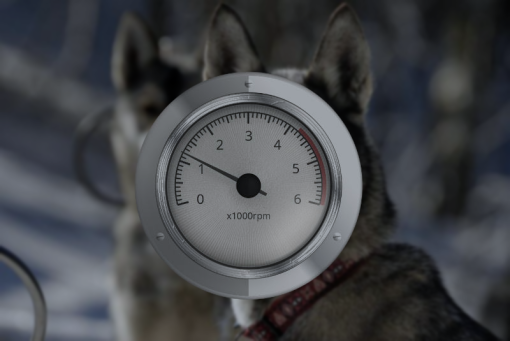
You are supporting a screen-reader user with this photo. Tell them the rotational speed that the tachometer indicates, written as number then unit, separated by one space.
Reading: 1200 rpm
